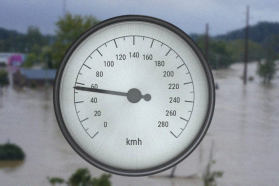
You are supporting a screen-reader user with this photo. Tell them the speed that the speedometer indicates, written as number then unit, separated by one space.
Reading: 55 km/h
